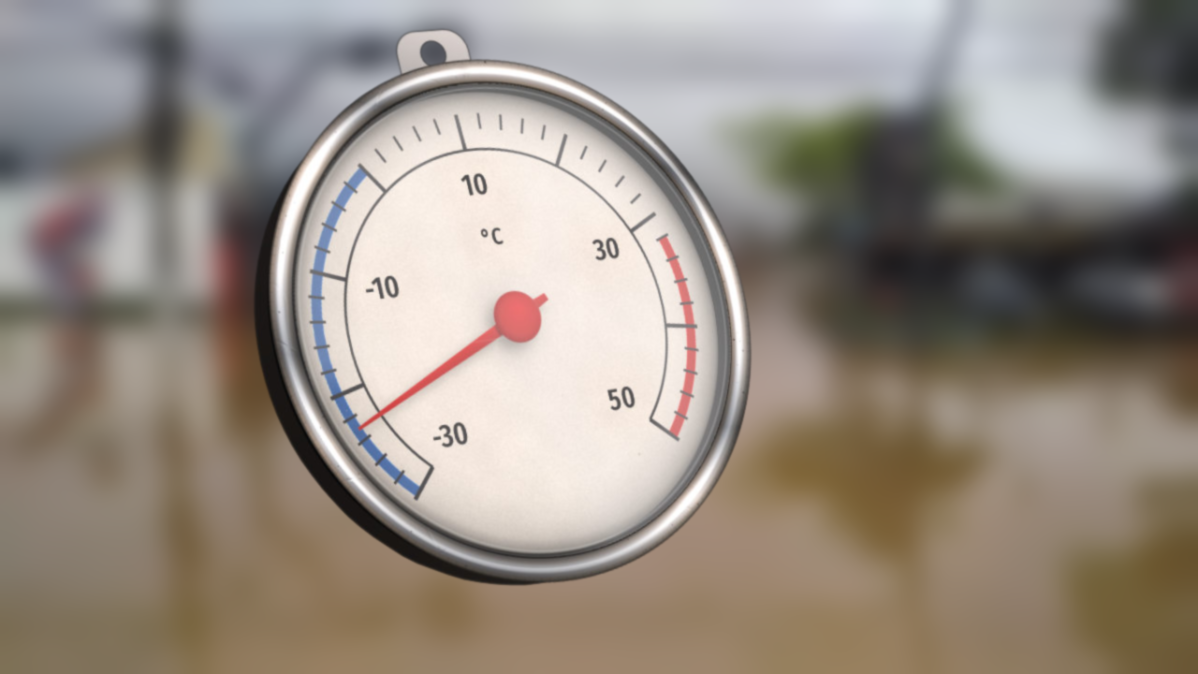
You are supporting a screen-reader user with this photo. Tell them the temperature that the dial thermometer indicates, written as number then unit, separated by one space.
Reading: -23 °C
